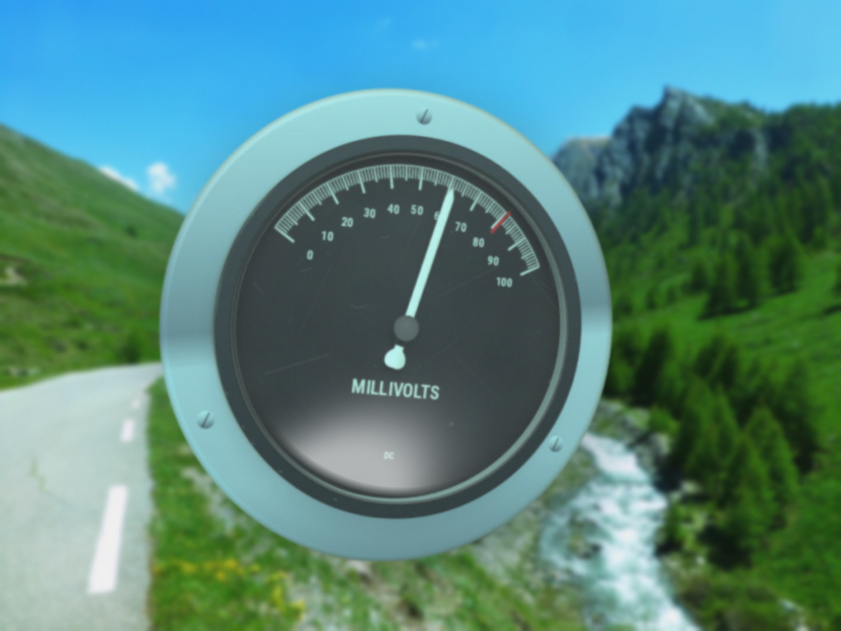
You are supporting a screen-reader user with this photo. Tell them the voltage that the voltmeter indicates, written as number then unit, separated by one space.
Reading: 60 mV
